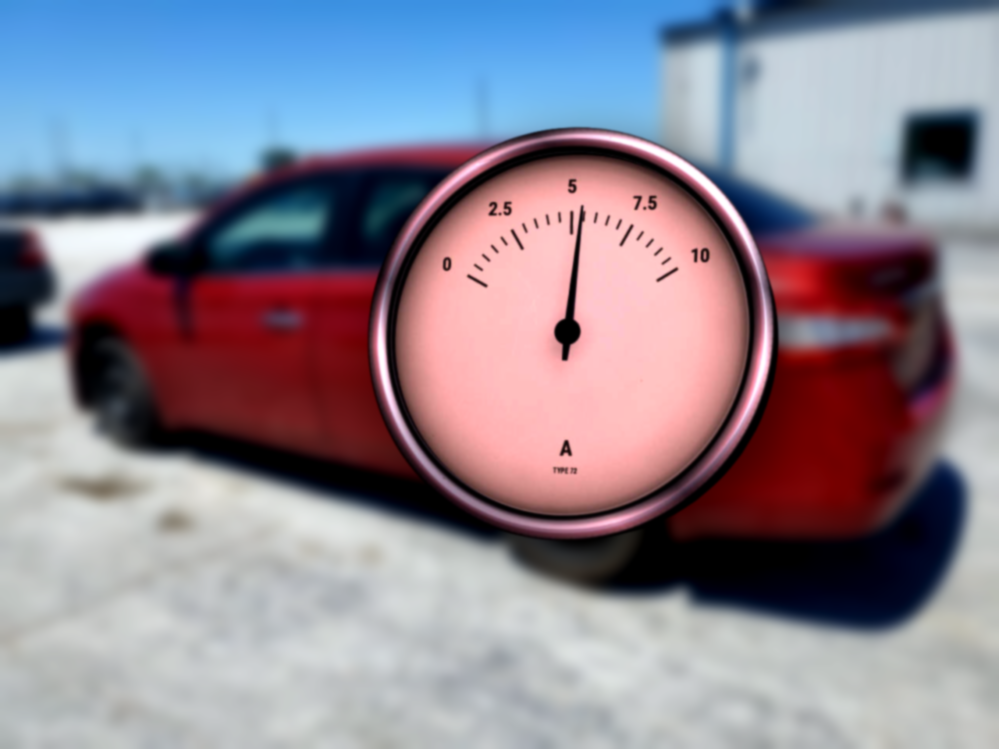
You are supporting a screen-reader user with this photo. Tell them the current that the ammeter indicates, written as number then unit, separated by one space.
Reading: 5.5 A
